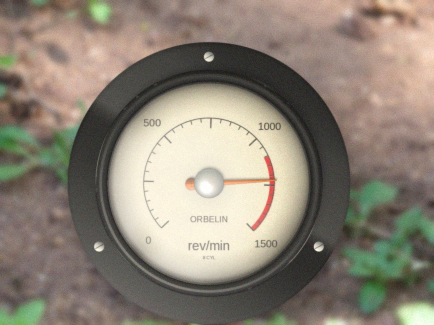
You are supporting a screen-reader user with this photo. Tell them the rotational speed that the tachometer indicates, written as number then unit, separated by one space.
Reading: 1225 rpm
